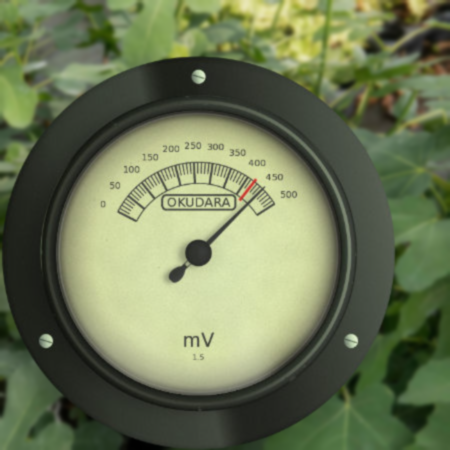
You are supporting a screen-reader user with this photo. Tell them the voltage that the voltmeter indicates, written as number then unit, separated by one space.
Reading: 450 mV
